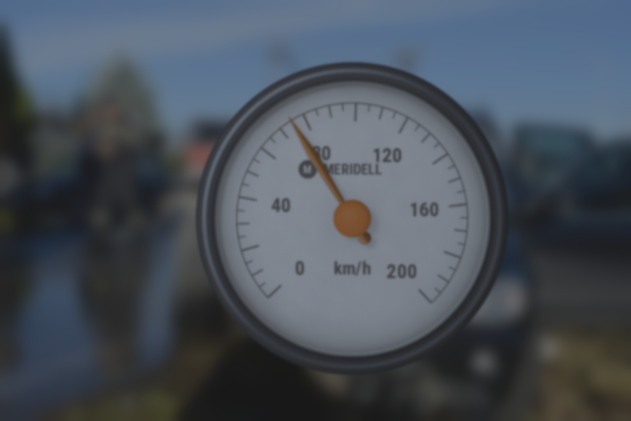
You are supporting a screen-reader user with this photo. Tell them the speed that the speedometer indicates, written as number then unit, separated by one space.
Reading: 75 km/h
